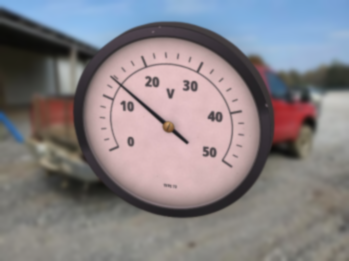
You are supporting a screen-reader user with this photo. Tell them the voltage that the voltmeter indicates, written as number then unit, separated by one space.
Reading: 14 V
